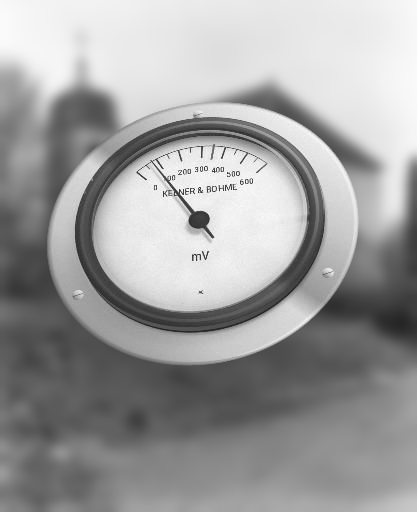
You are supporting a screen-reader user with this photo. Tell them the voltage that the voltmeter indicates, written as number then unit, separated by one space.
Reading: 75 mV
